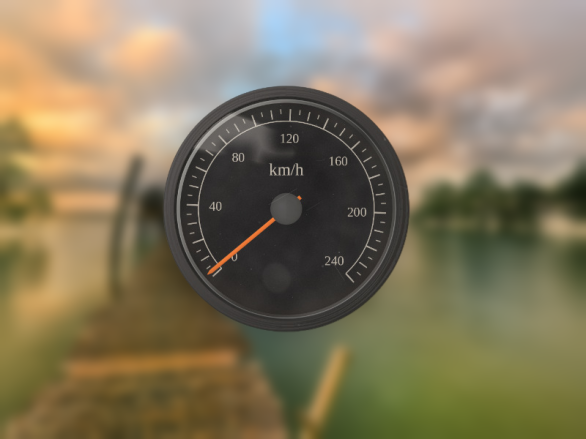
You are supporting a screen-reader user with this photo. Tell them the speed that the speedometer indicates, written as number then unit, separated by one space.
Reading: 2.5 km/h
